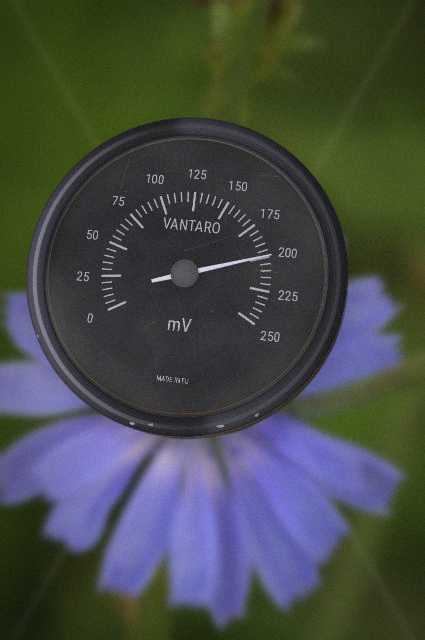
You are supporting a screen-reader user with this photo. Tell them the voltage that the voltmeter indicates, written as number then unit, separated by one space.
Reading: 200 mV
